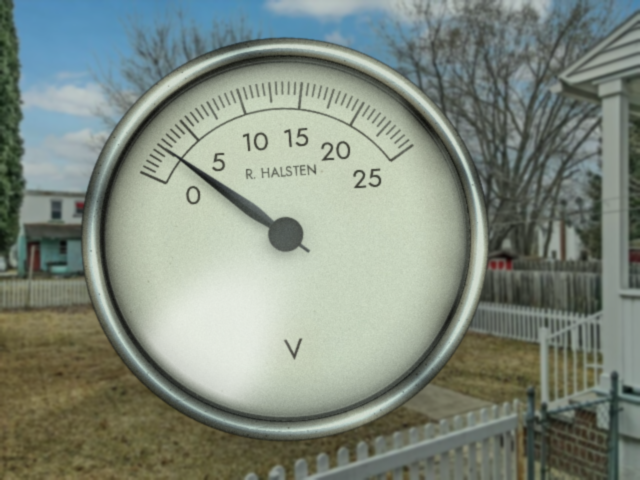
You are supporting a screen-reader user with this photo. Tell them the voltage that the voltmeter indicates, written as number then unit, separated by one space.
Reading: 2.5 V
